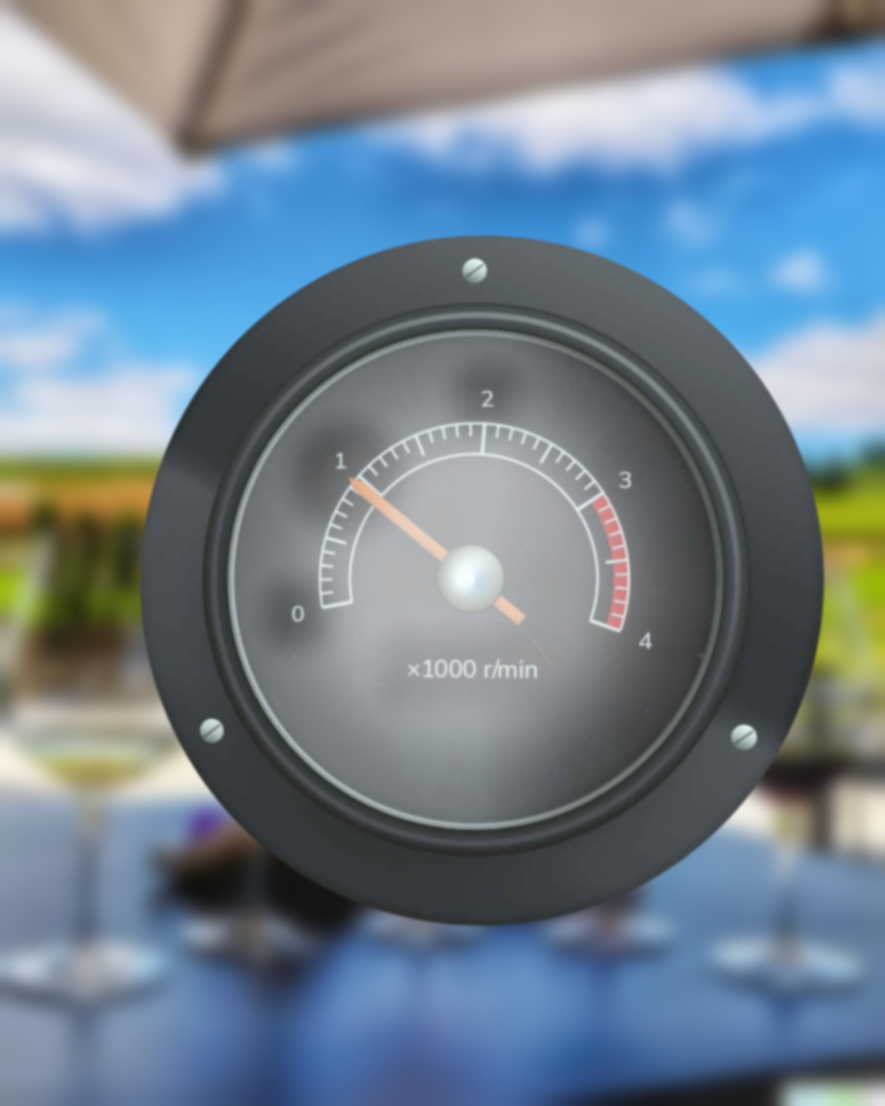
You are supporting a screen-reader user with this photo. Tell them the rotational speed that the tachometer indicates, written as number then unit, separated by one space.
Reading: 950 rpm
